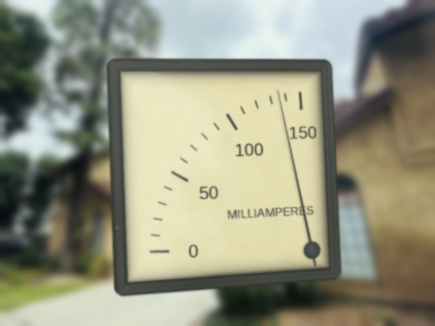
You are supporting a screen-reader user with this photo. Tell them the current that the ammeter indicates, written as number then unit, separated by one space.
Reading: 135 mA
